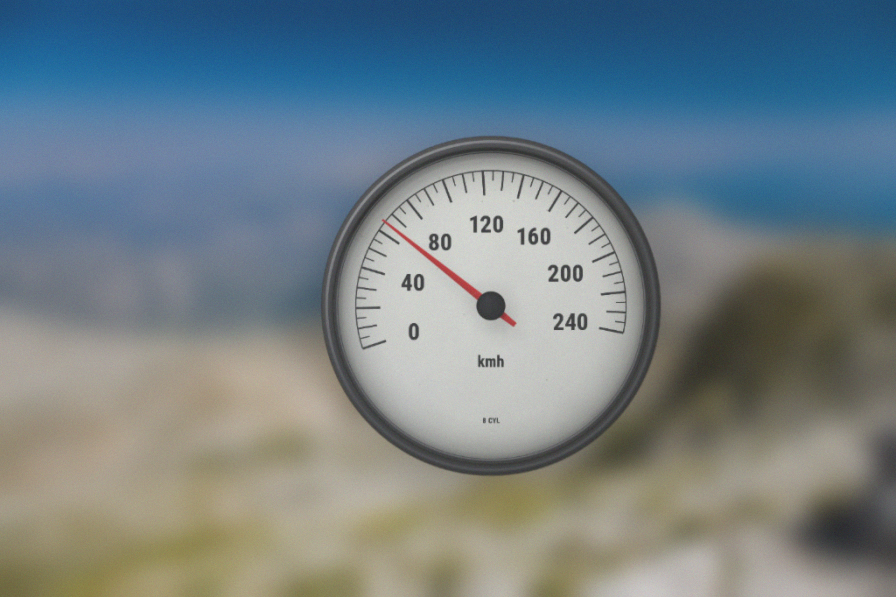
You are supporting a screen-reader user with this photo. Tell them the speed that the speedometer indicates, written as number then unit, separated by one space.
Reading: 65 km/h
